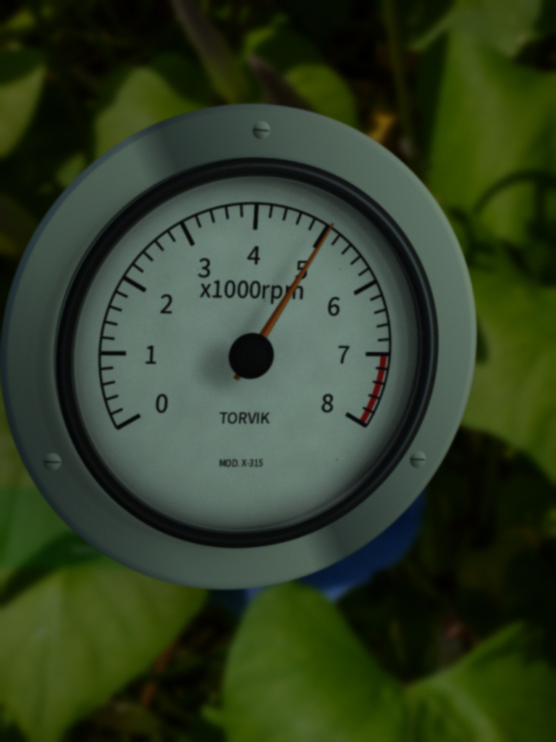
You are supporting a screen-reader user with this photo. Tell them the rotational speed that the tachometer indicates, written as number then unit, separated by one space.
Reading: 5000 rpm
